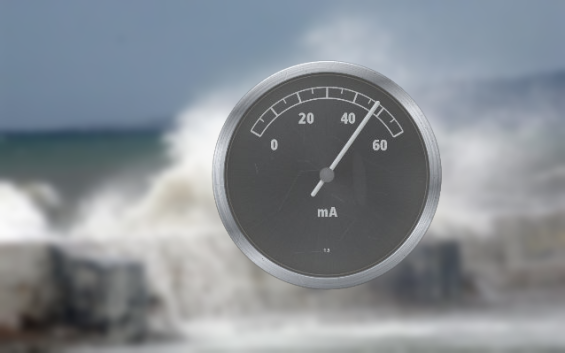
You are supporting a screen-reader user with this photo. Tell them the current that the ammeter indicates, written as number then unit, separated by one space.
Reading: 47.5 mA
